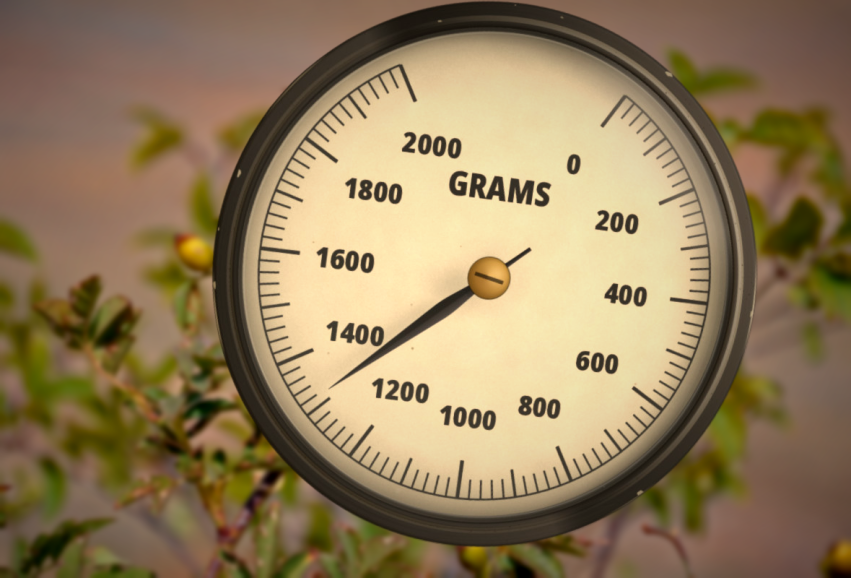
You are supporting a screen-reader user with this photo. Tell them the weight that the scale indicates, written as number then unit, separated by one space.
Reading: 1320 g
